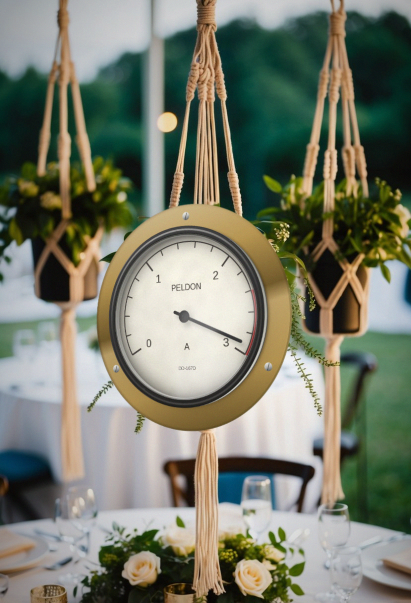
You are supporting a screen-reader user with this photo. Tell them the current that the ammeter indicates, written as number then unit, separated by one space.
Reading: 2.9 A
